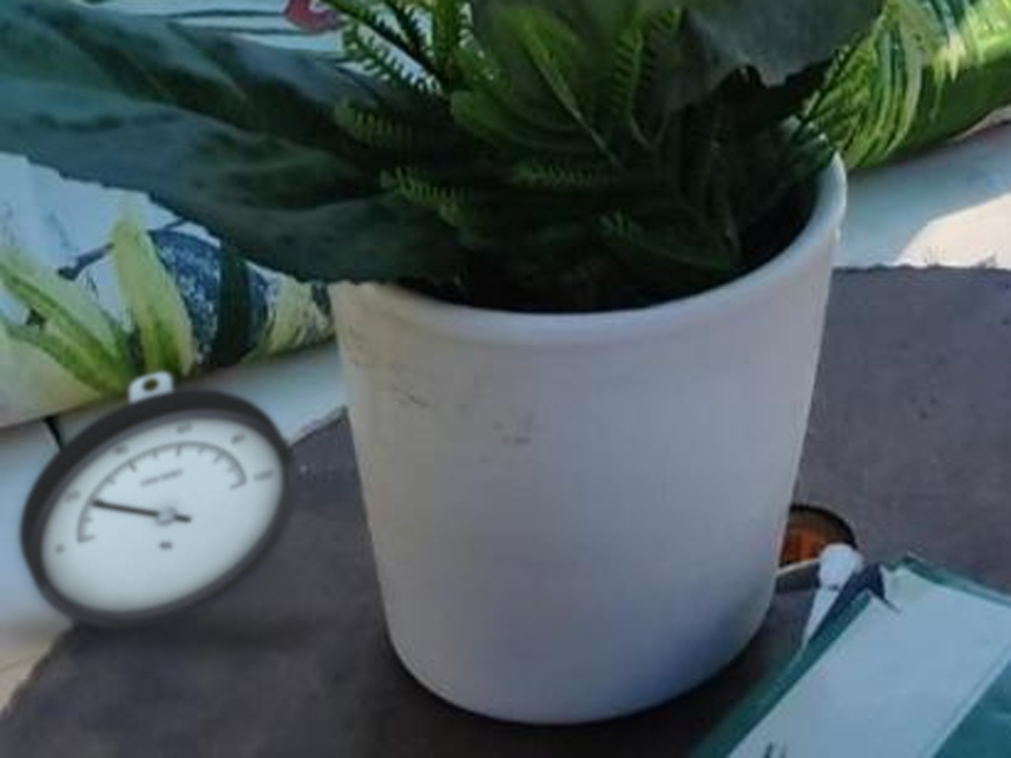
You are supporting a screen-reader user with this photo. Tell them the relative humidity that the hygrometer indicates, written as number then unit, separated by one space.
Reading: 20 %
